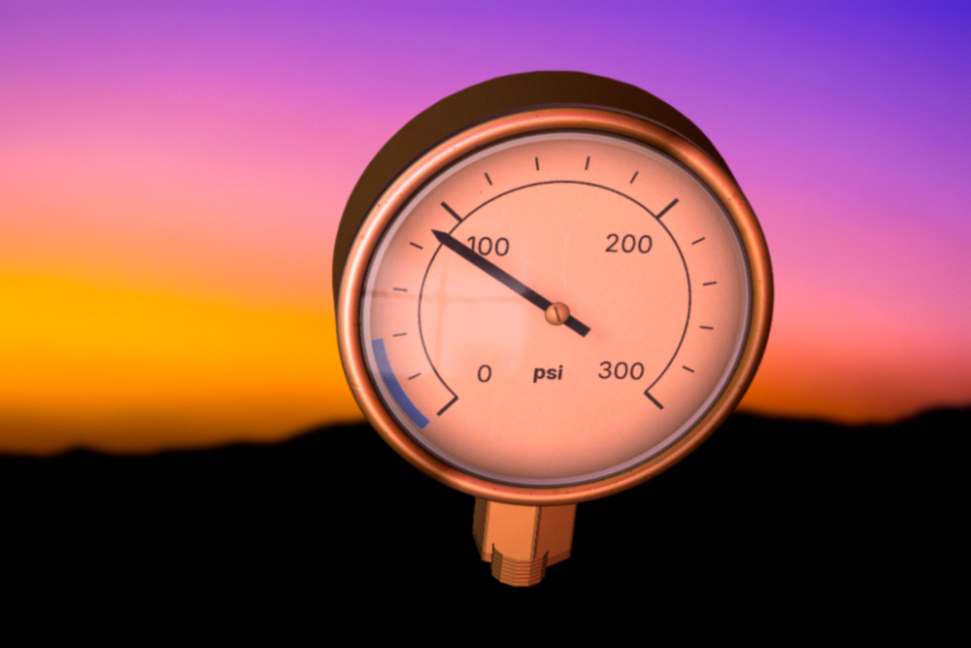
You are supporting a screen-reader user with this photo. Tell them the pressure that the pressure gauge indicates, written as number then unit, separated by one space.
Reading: 90 psi
